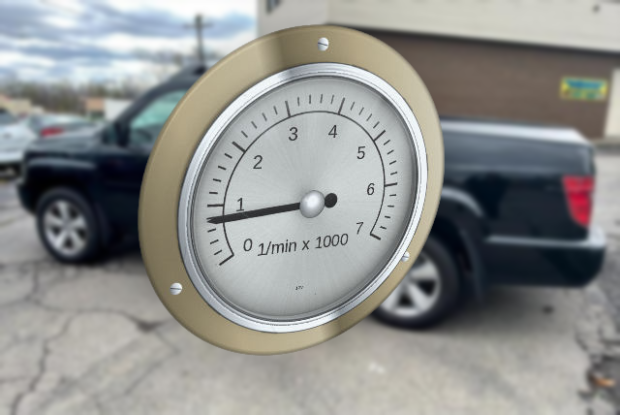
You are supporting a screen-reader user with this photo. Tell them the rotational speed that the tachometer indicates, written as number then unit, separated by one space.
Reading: 800 rpm
